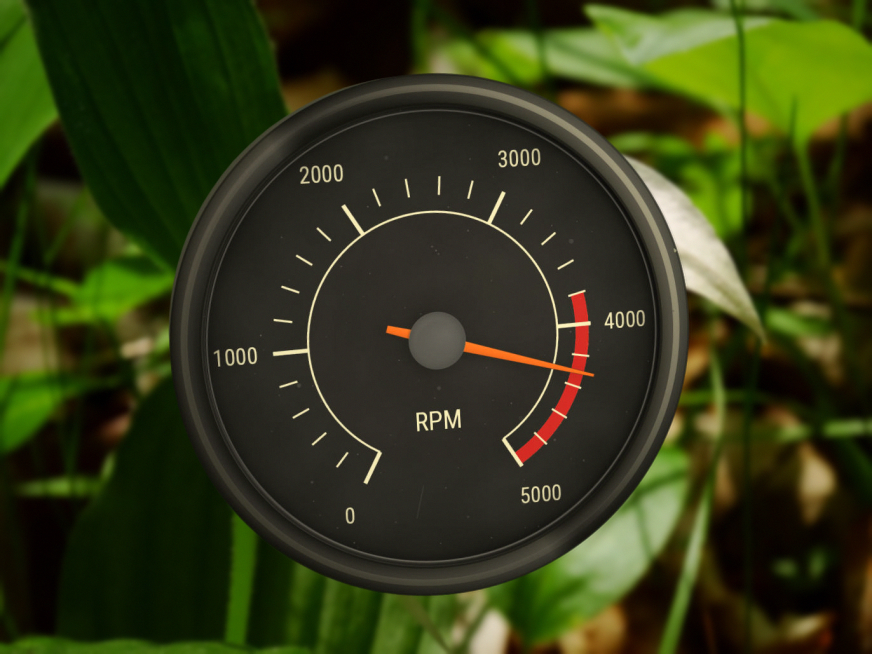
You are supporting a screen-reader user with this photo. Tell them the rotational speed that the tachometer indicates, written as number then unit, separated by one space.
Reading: 4300 rpm
